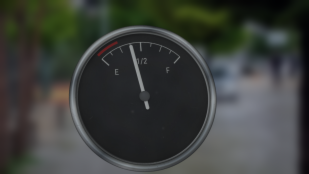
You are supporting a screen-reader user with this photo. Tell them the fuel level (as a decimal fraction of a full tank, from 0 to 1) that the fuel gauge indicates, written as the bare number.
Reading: 0.375
